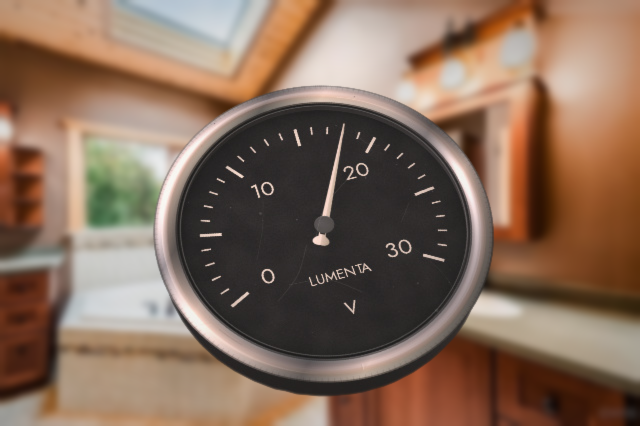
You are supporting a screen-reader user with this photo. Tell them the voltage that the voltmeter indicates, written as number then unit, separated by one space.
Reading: 18 V
